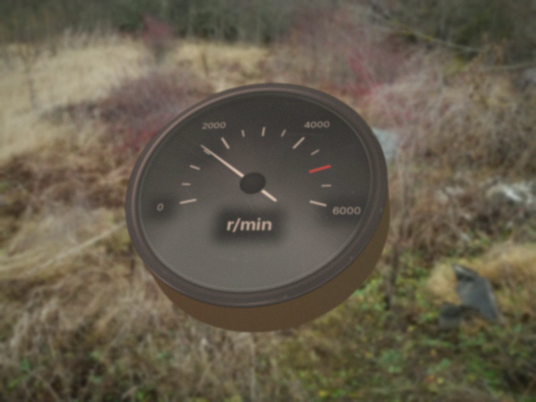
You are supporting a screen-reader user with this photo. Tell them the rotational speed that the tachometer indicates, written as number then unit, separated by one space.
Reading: 1500 rpm
